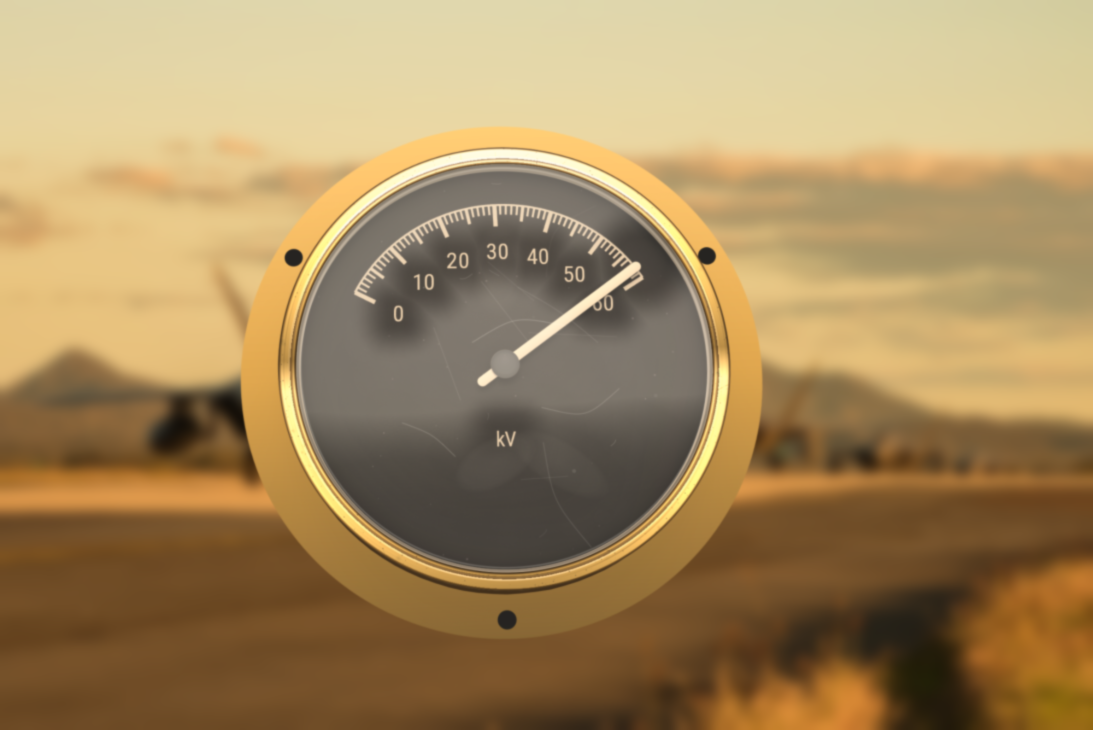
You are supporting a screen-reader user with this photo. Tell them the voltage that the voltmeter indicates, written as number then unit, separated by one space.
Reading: 58 kV
